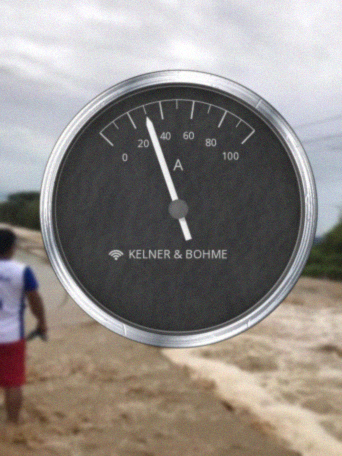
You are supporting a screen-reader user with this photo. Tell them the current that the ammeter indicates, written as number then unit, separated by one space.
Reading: 30 A
